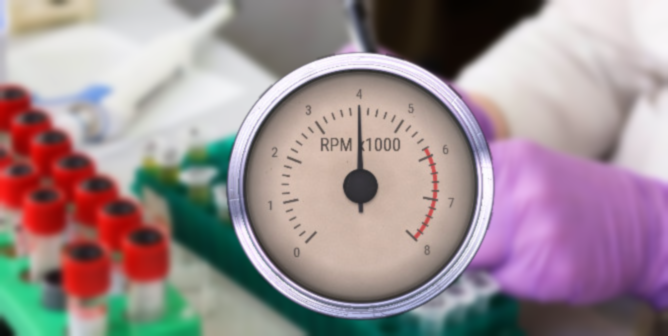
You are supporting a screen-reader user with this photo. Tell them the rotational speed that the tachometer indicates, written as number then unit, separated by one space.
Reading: 4000 rpm
